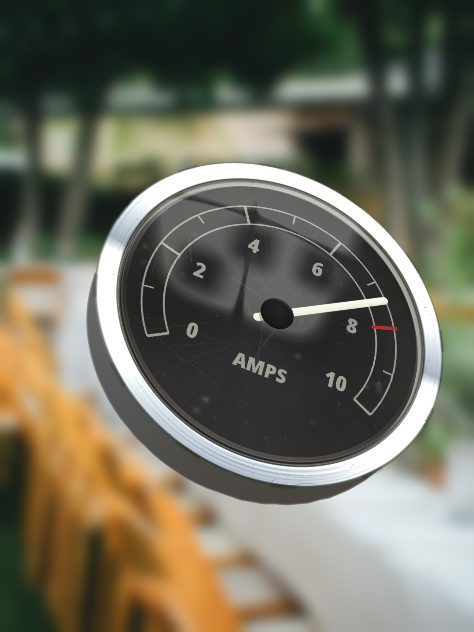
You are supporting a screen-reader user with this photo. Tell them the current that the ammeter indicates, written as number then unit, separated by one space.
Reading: 7.5 A
